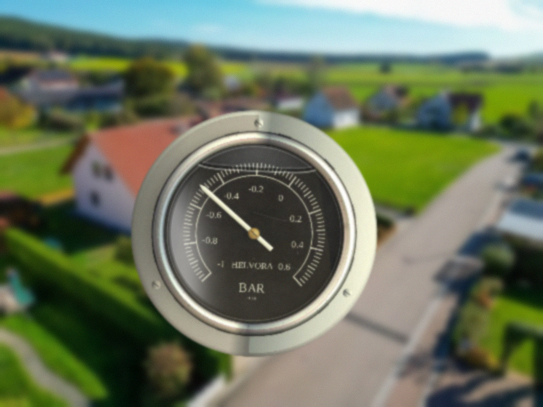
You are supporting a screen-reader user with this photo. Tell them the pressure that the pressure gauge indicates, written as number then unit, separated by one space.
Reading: -0.5 bar
